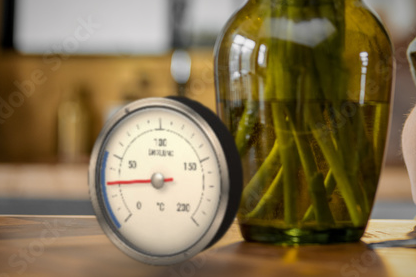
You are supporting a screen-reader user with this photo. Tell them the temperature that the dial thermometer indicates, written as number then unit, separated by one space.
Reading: 30 °C
